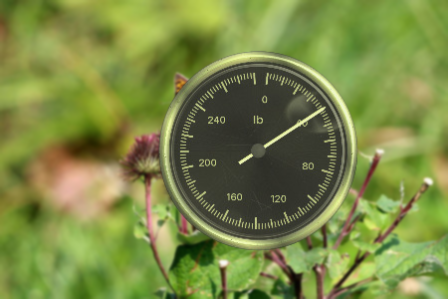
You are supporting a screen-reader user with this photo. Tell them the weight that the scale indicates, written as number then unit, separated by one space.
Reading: 40 lb
